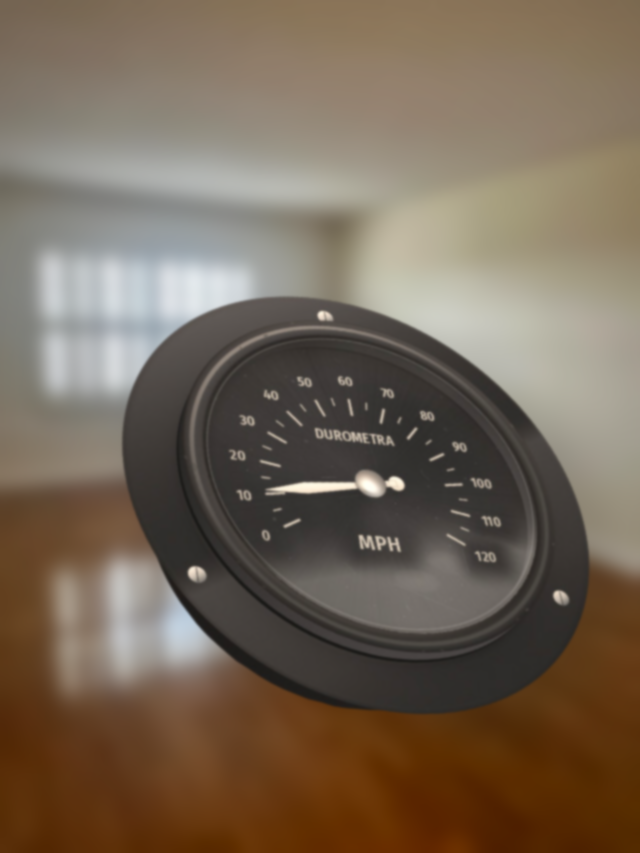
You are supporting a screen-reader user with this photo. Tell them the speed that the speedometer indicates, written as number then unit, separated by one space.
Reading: 10 mph
